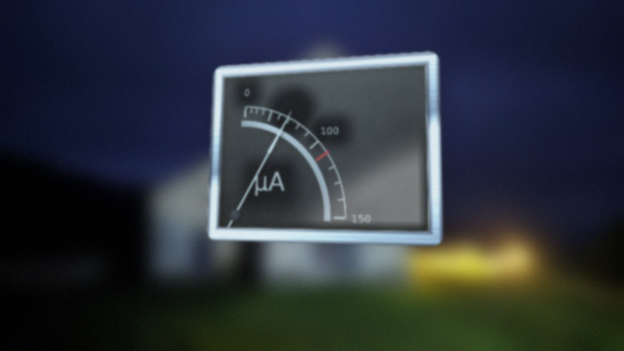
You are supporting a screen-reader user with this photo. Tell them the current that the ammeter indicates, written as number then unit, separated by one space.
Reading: 70 µA
